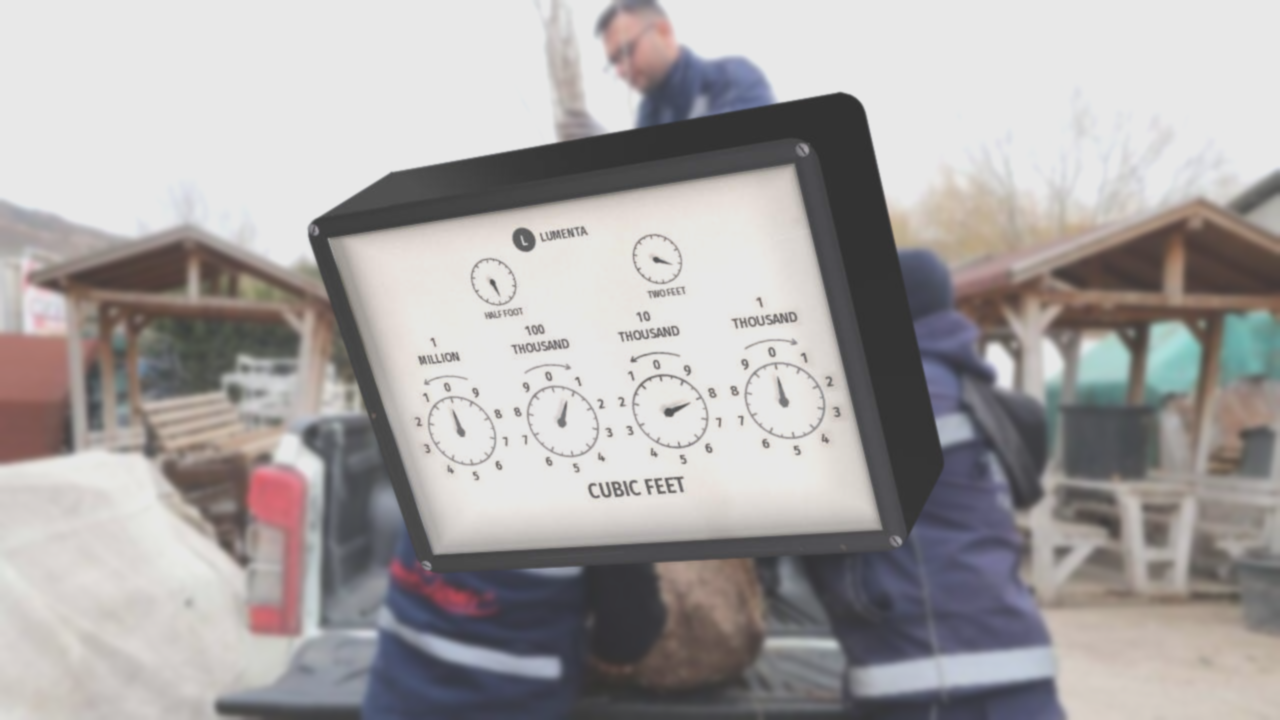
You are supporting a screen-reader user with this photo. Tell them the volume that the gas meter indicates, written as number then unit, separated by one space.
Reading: 8000 ft³
